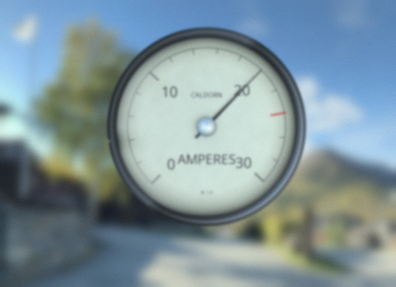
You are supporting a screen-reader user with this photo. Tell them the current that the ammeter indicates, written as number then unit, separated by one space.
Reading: 20 A
